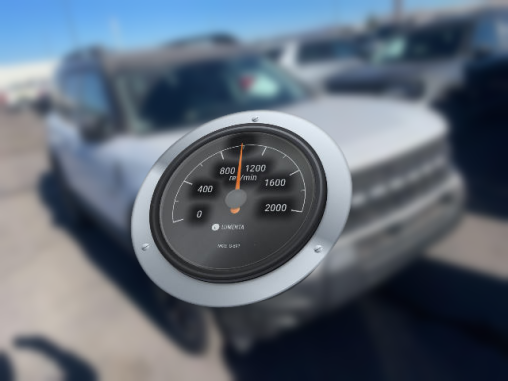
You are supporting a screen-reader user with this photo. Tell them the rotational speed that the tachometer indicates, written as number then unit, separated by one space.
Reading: 1000 rpm
